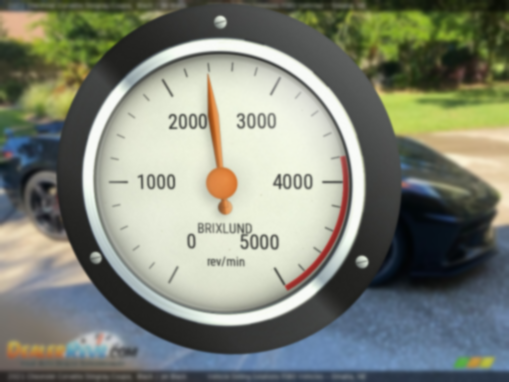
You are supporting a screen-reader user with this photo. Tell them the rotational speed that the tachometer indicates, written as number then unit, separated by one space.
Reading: 2400 rpm
